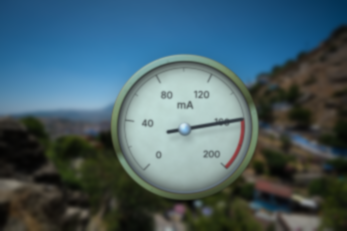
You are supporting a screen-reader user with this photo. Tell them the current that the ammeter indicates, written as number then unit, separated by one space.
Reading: 160 mA
